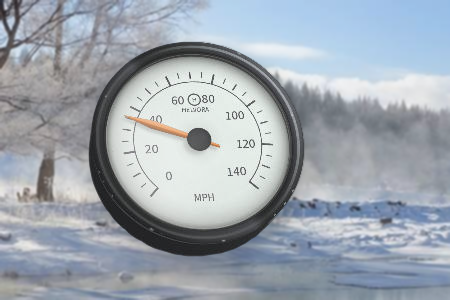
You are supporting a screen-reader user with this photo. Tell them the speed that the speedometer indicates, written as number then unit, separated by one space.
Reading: 35 mph
